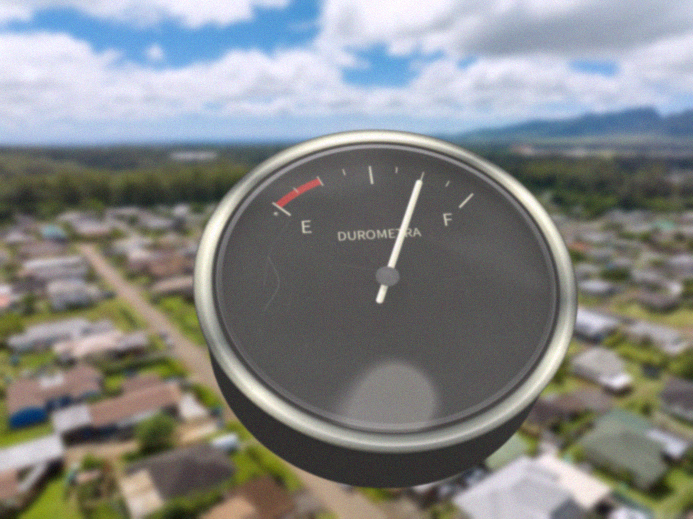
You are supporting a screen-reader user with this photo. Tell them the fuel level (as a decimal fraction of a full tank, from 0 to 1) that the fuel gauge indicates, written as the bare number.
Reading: 0.75
